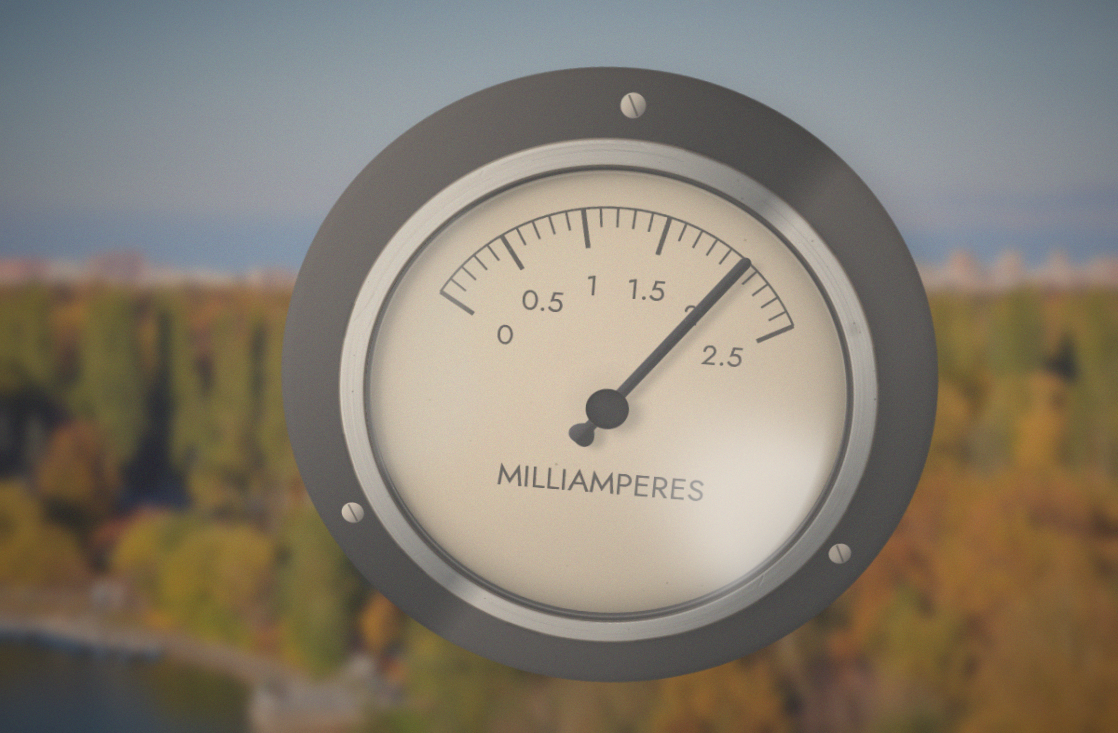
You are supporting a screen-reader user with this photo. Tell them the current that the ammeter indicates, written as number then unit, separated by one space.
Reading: 2 mA
